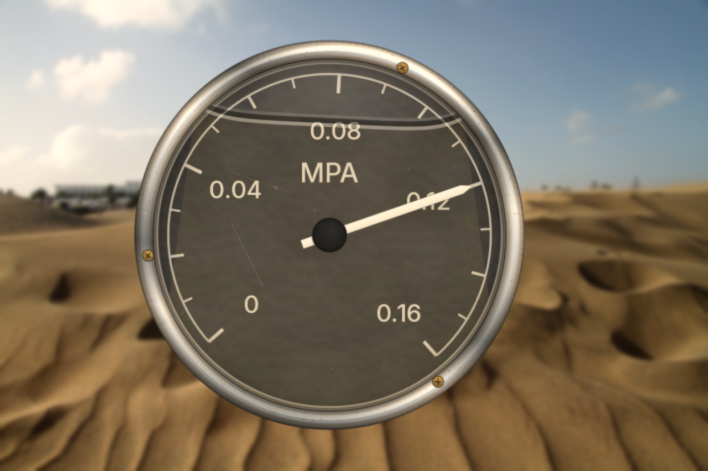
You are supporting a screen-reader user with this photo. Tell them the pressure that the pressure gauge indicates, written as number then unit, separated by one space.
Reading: 0.12 MPa
